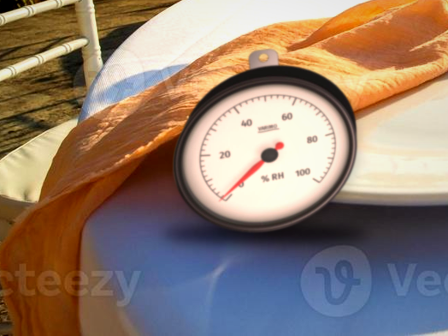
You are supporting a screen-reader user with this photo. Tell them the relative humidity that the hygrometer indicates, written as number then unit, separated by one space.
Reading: 2 %
